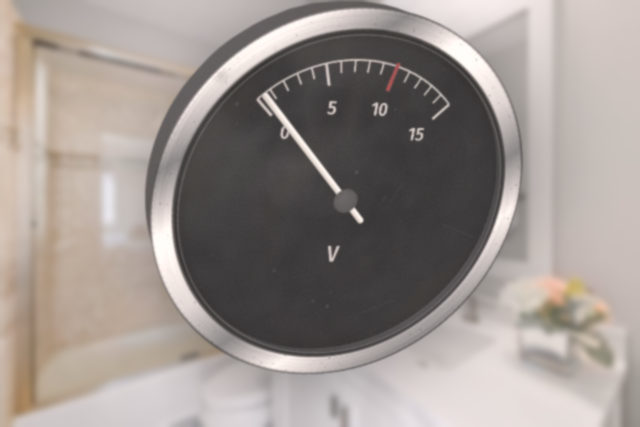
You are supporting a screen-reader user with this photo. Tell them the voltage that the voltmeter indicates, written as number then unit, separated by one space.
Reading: 0.5 V
